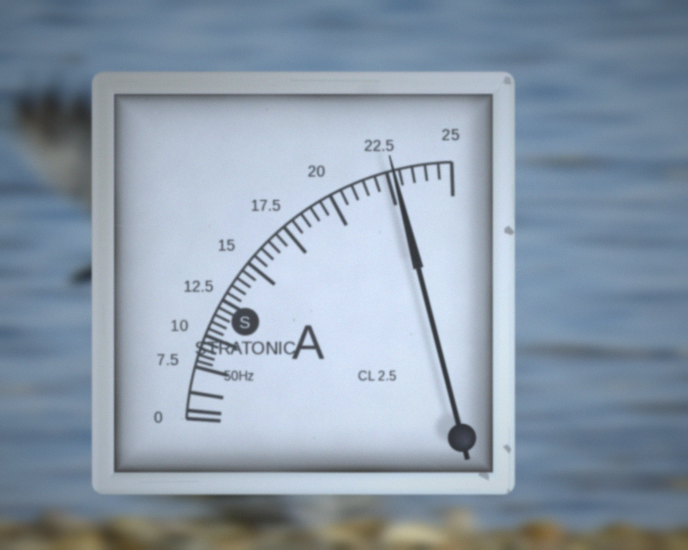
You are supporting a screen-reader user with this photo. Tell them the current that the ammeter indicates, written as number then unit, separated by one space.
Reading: 22.75 A
